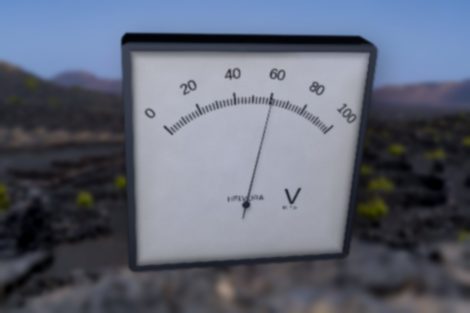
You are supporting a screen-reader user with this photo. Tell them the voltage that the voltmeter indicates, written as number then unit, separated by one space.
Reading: 60 V
